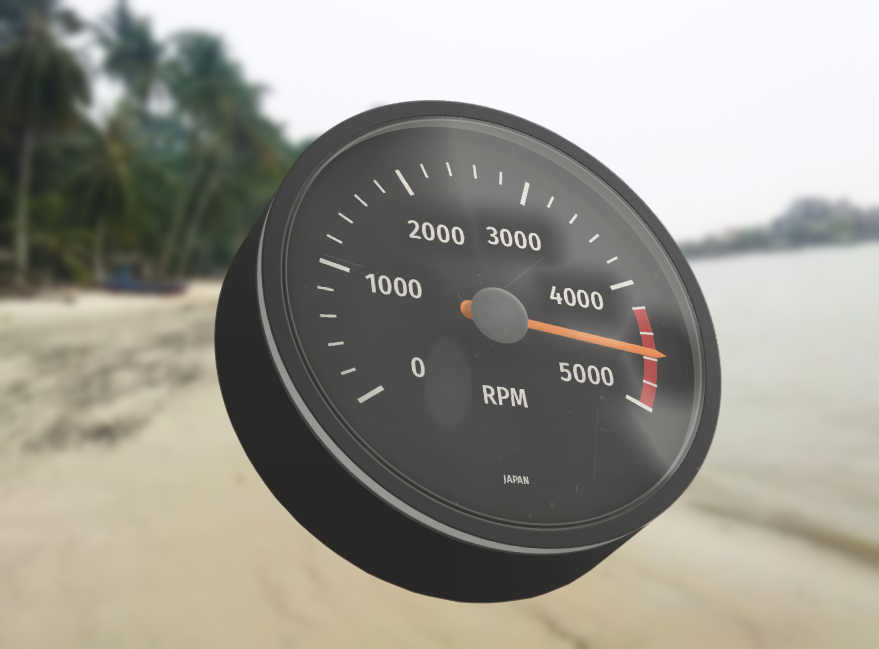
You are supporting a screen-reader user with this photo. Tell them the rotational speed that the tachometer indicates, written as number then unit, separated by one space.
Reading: 4600 rpm
